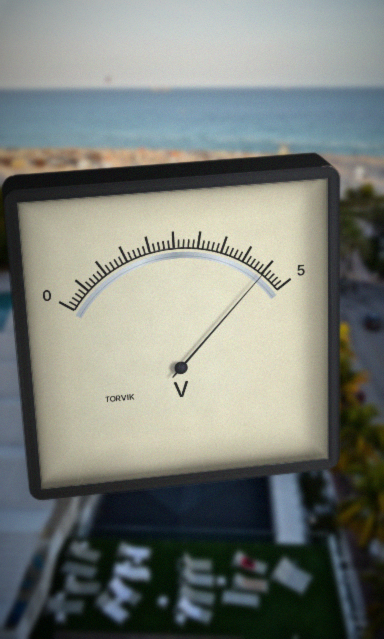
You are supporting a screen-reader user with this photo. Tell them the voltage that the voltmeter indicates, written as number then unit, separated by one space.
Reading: 4.5 V
